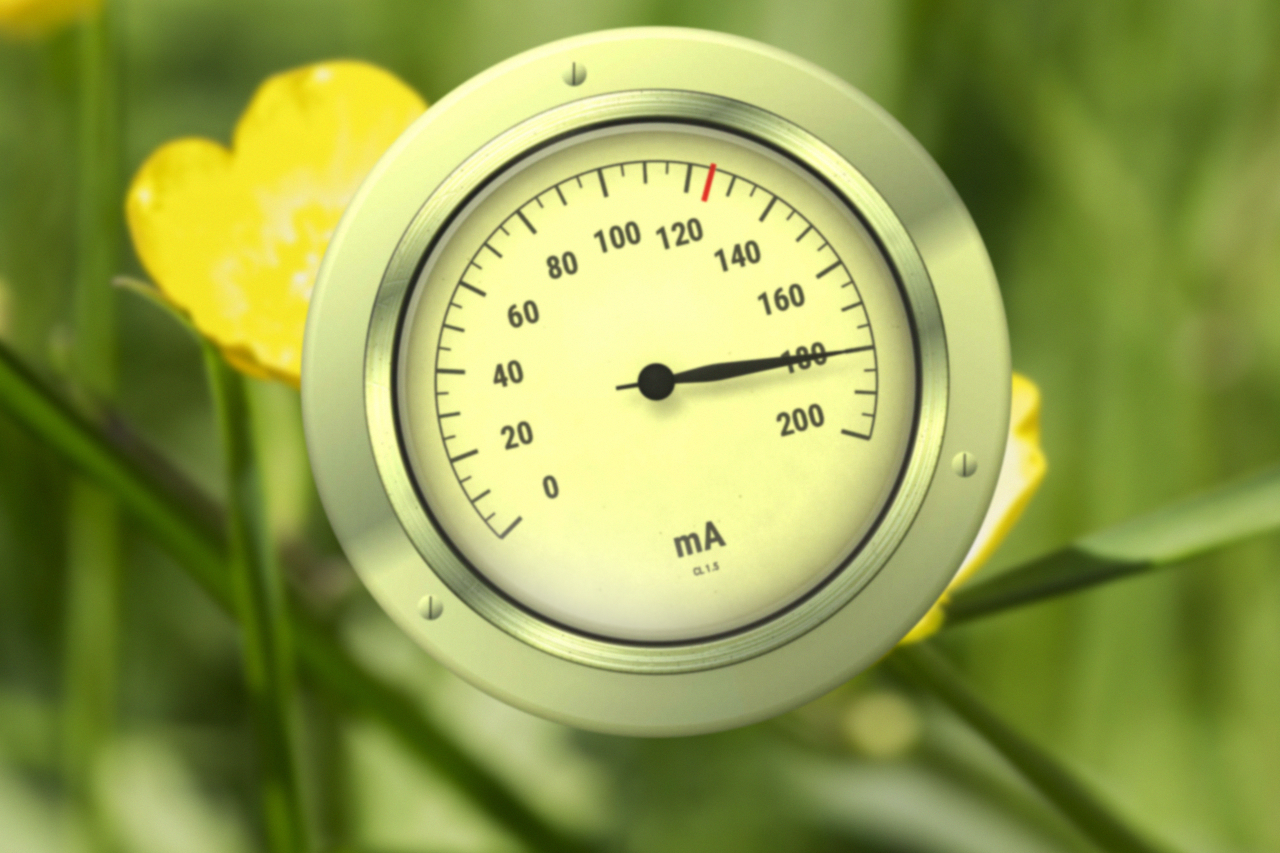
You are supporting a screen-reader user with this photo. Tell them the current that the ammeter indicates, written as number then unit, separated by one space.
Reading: 180 mA
